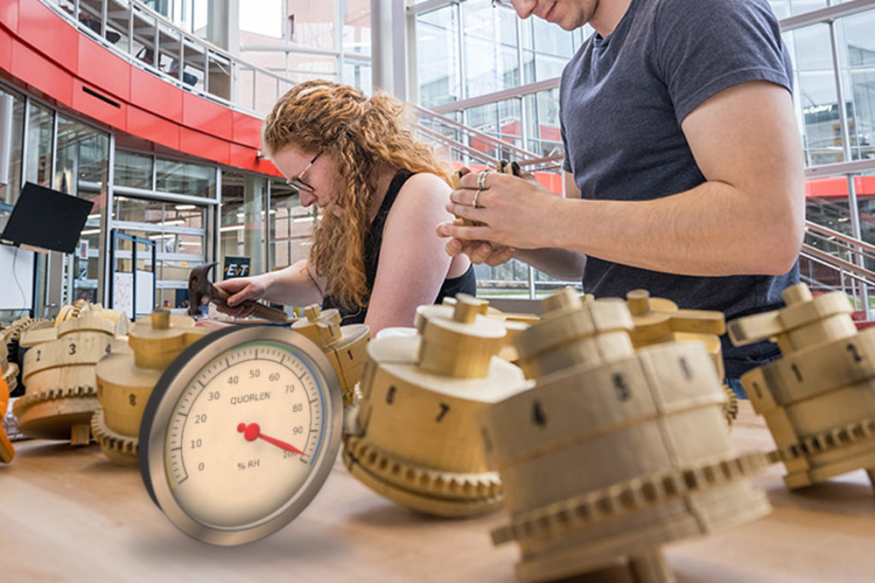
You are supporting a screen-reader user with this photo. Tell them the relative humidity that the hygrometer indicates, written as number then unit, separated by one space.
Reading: 98 %
